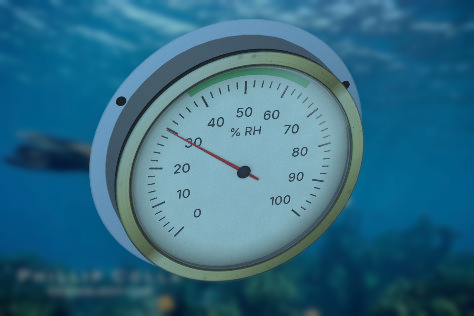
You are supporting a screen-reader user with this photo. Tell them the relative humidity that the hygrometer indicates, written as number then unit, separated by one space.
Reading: 30 %
